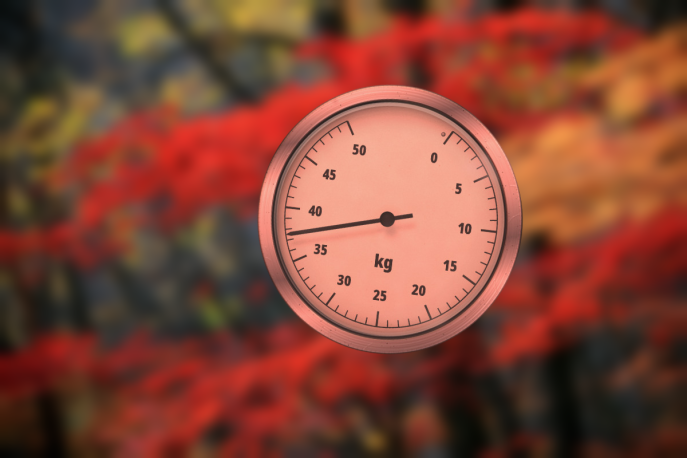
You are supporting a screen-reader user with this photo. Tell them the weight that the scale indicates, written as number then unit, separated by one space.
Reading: 37.5 kg
